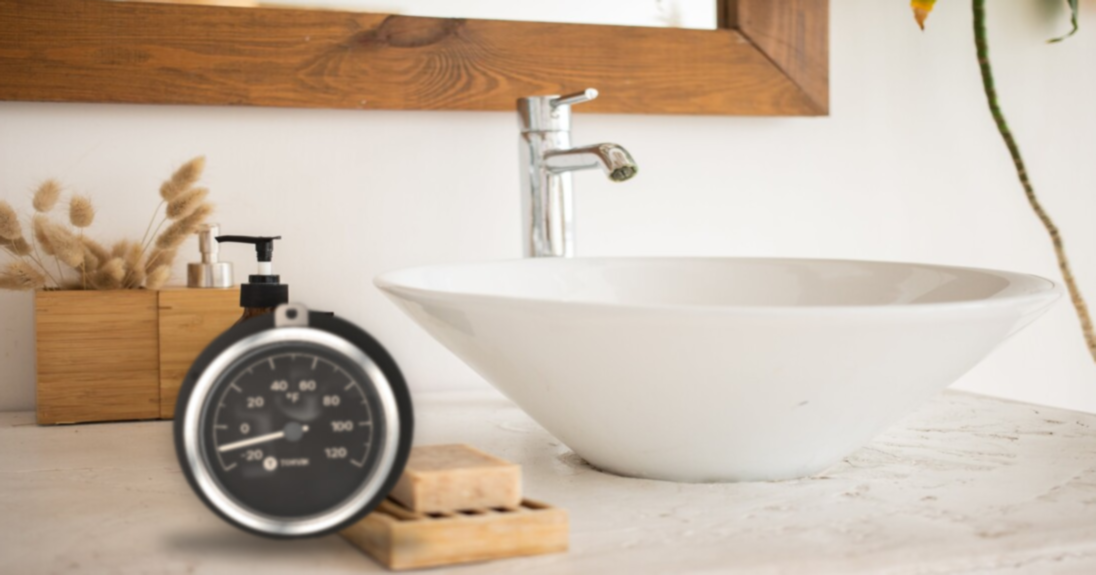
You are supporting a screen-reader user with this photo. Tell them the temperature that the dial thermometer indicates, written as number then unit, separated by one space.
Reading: -10 °F
